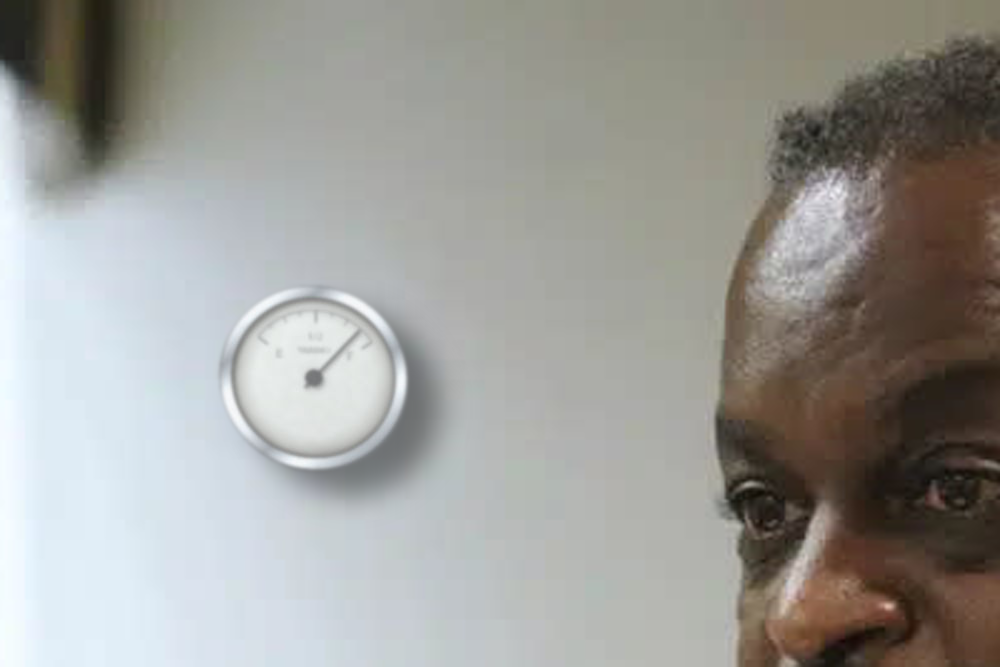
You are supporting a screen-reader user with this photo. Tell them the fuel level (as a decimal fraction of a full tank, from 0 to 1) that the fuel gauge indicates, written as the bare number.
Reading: 0.875
